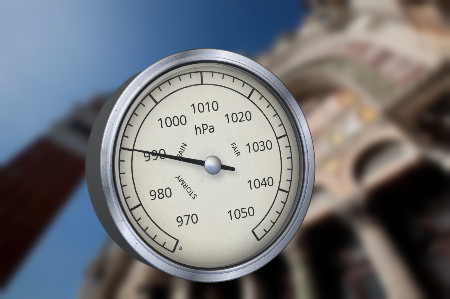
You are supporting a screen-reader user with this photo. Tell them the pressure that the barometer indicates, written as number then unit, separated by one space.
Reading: 990 hPa
